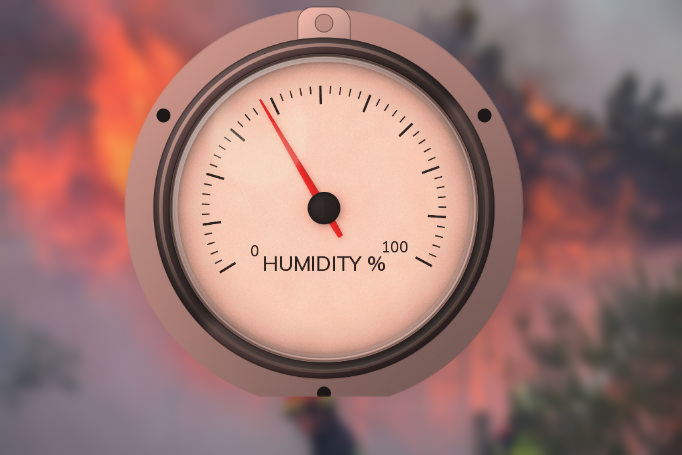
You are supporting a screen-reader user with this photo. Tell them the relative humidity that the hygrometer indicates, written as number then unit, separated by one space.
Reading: 38 %
